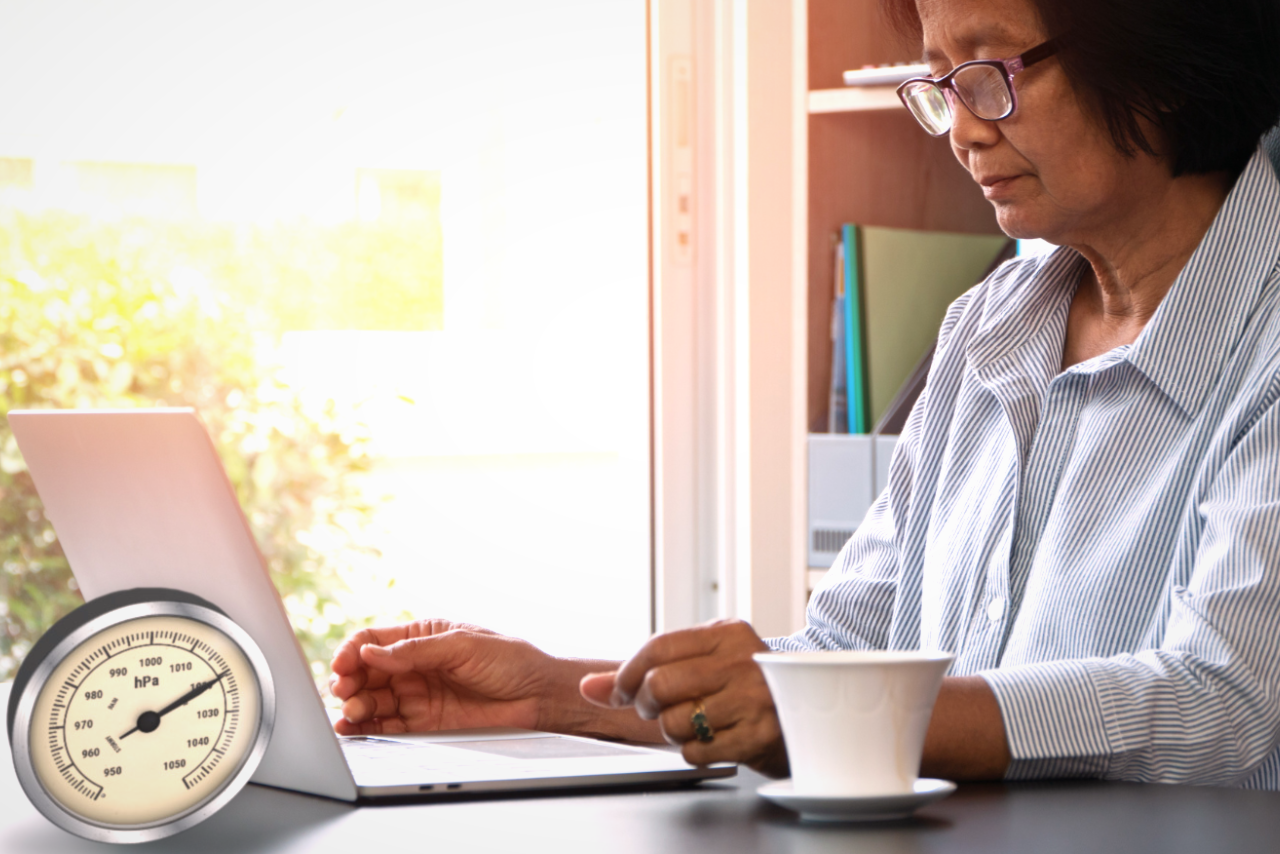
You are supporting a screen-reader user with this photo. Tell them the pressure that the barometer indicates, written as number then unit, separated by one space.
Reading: 1020 hPa
